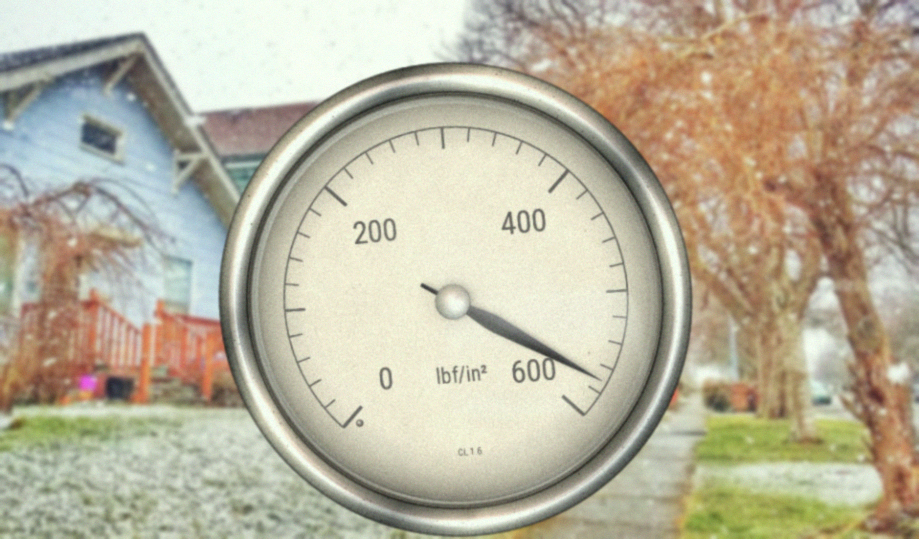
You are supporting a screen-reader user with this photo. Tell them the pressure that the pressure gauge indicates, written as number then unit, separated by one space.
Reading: 570 psi
